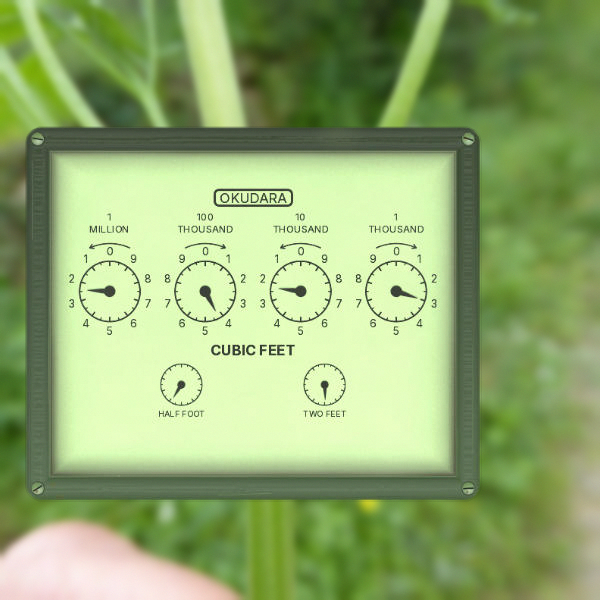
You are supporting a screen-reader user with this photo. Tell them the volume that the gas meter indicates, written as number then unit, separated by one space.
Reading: 242300 ft³
